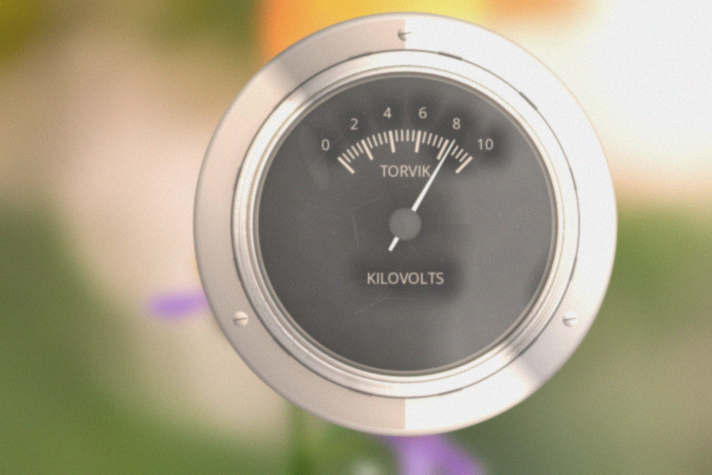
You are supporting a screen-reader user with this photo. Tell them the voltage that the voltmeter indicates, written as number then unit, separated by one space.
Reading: 8.4 kV
